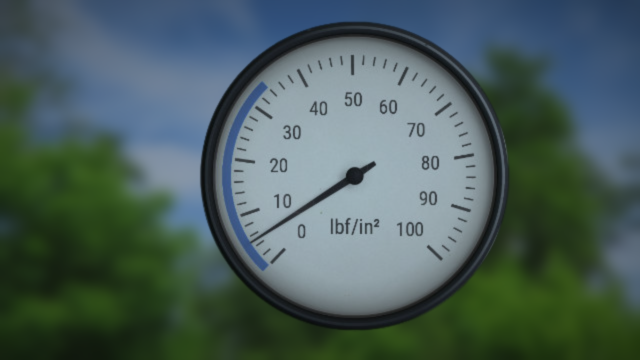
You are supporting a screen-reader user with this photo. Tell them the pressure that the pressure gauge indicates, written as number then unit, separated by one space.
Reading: 5 psi
